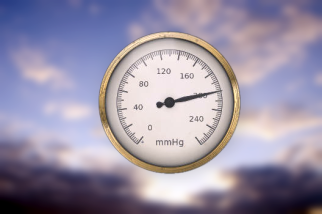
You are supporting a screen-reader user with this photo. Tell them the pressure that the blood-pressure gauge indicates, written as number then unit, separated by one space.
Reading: 200 mmHg
